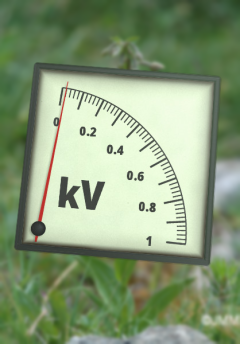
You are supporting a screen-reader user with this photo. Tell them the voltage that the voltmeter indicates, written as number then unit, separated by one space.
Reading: 0.02 kV
